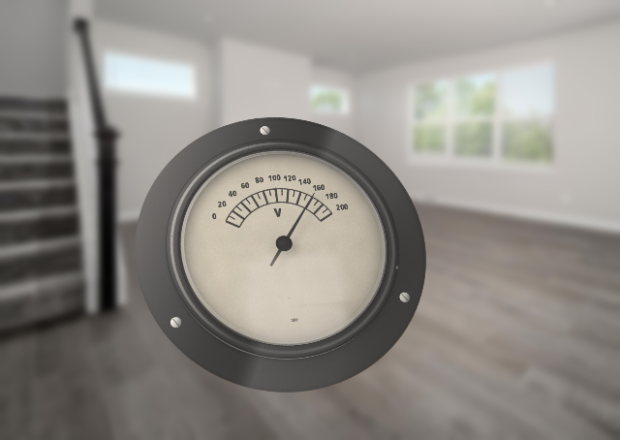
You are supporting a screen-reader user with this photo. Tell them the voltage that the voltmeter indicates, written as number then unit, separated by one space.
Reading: 160 V
